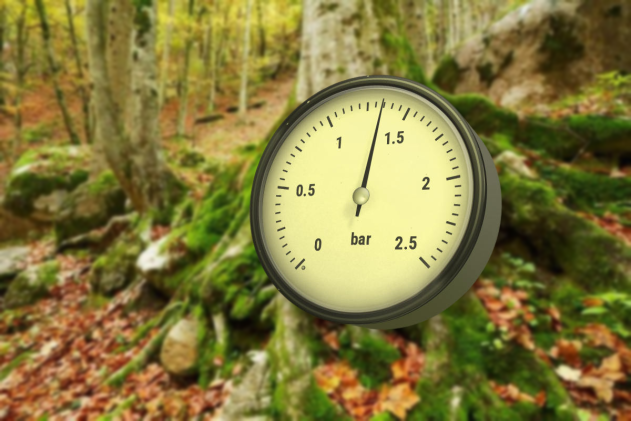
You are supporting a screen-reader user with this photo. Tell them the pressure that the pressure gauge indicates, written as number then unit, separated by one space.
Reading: 1.35 bar
